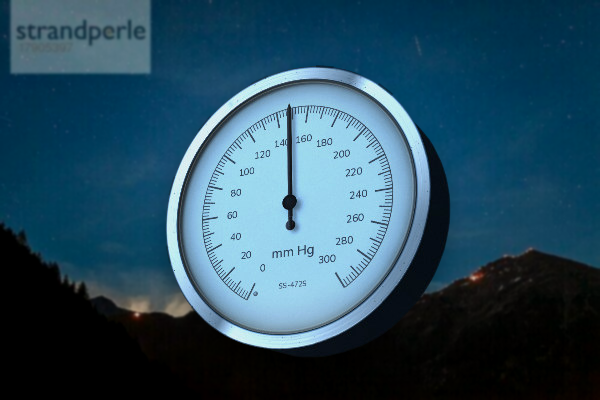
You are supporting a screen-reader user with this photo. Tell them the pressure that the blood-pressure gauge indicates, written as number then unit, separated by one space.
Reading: 150 mmHg
